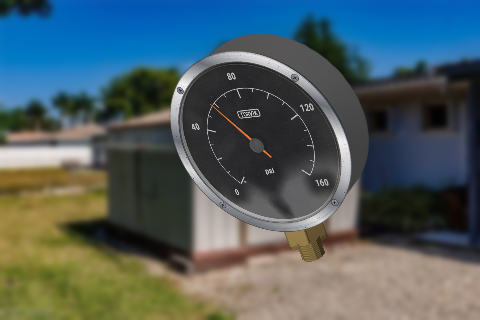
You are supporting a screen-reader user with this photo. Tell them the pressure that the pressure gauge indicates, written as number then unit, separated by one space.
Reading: 60 psi
